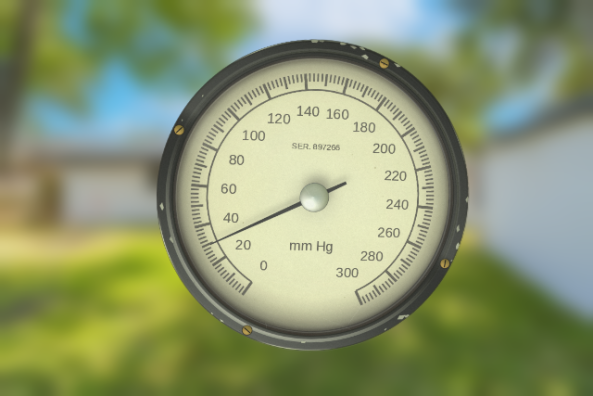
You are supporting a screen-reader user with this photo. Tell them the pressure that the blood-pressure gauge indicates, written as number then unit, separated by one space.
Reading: 30 mmHg
